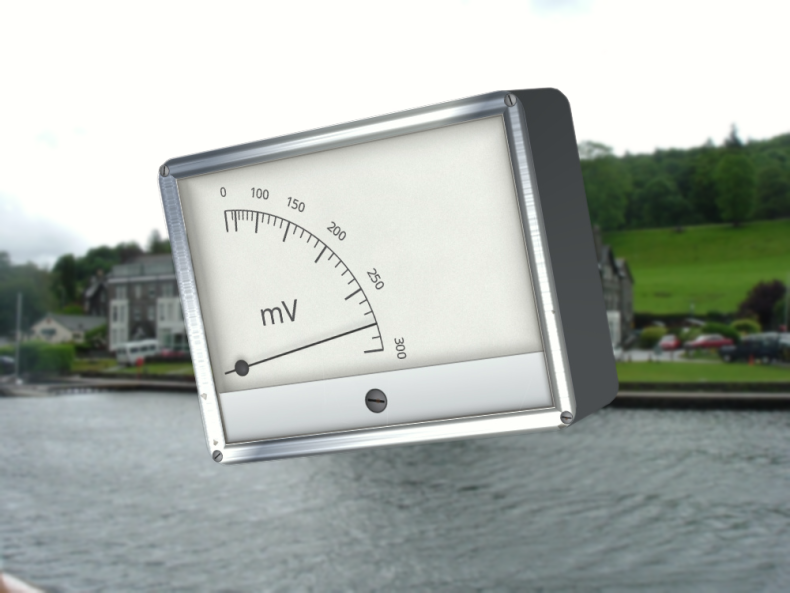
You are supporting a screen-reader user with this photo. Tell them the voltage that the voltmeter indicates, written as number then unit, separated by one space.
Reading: 280 mV
